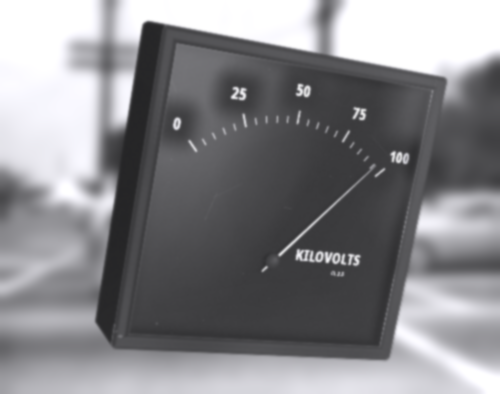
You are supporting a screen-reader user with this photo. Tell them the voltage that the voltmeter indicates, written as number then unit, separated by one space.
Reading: 95 kV
